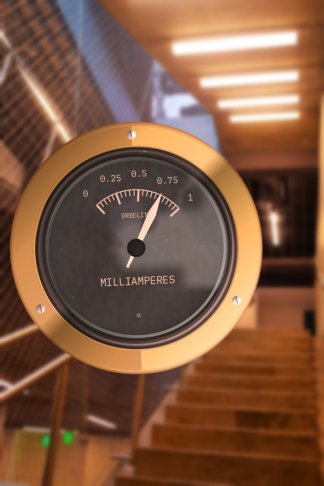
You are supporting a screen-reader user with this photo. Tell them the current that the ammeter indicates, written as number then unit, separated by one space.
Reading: 0.75 mA
